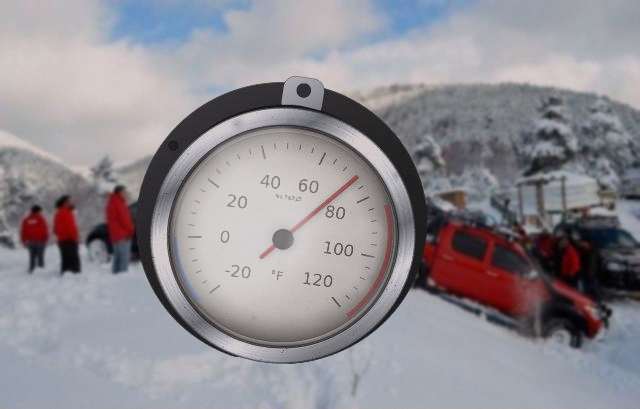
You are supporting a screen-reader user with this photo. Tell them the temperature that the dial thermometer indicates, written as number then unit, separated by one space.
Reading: 72 °F
